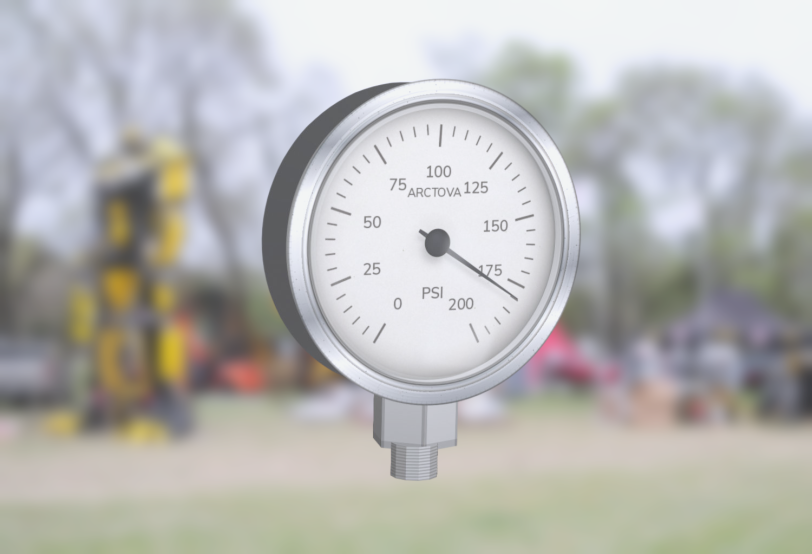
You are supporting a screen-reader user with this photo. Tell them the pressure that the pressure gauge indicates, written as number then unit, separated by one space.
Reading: 180 psi
